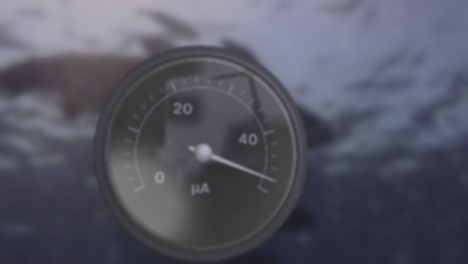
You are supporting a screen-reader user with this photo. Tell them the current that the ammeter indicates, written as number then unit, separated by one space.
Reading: 48 µA
